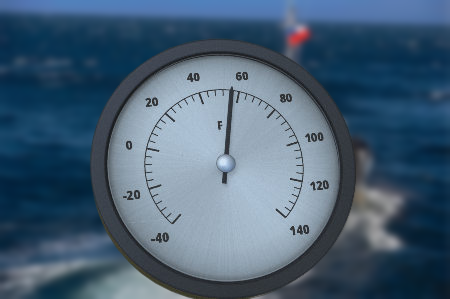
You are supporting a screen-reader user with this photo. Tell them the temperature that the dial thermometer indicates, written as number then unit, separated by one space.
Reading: 56 °F
